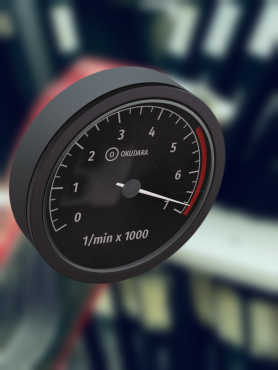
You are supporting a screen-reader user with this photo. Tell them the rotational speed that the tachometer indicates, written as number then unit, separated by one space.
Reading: 6750 rpm
